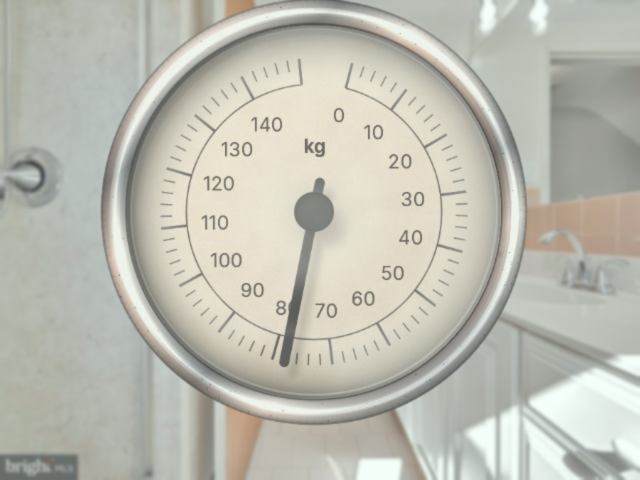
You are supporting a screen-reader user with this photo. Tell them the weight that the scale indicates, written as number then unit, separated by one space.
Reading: 78 kg
